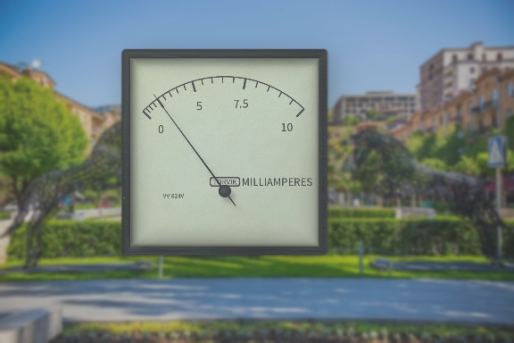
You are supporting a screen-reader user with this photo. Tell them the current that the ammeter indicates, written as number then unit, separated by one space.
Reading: 2.5 mA
